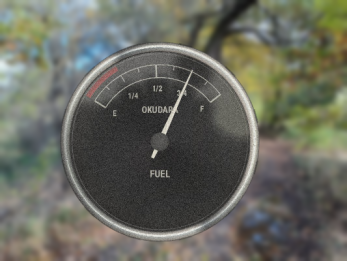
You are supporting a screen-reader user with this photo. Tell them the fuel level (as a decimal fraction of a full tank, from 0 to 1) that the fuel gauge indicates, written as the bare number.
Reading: 0.75
